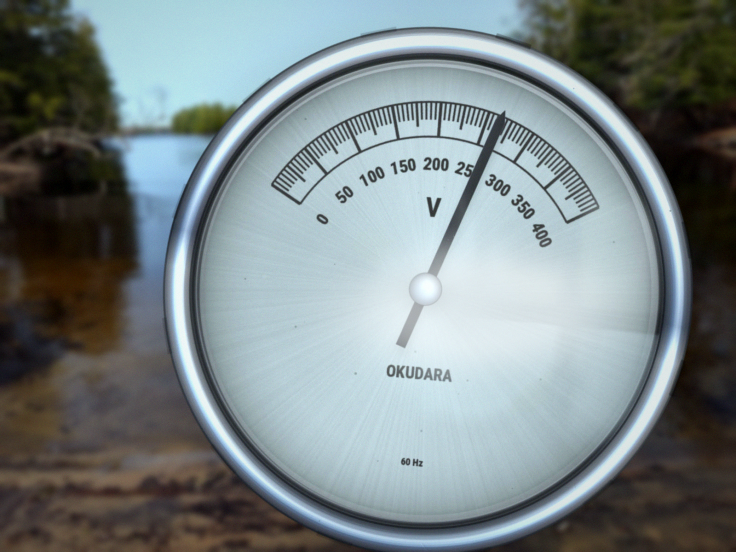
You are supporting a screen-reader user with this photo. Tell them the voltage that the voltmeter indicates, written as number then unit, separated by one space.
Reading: 265 V
